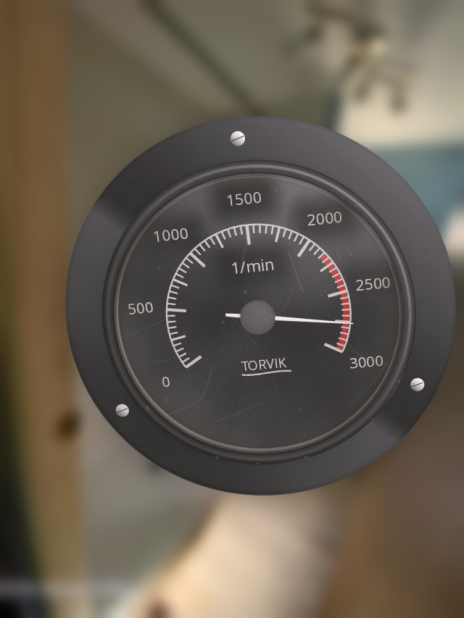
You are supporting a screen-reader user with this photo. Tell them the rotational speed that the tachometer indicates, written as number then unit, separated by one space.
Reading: 2750 rpm
